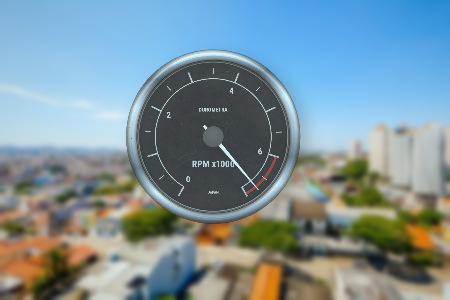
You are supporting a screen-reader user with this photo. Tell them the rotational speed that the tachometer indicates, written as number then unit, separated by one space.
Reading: 6750 rpm
